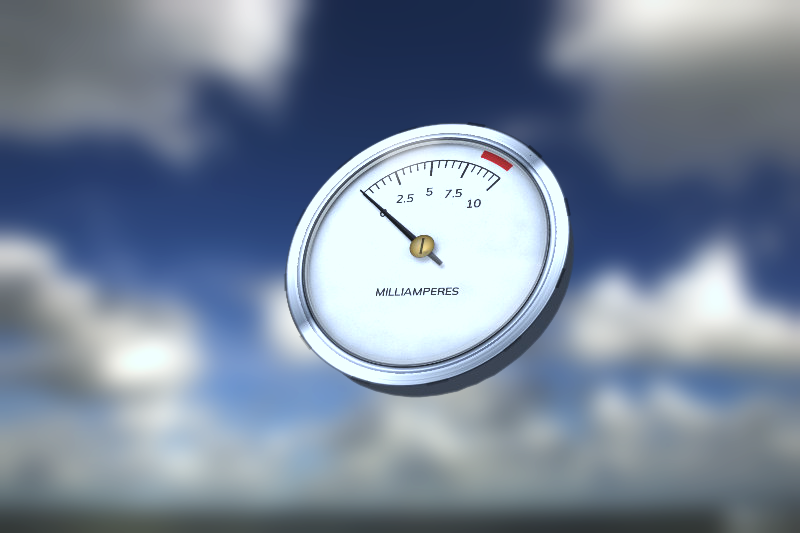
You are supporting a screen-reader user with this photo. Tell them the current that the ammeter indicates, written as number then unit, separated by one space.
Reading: 0 mA
